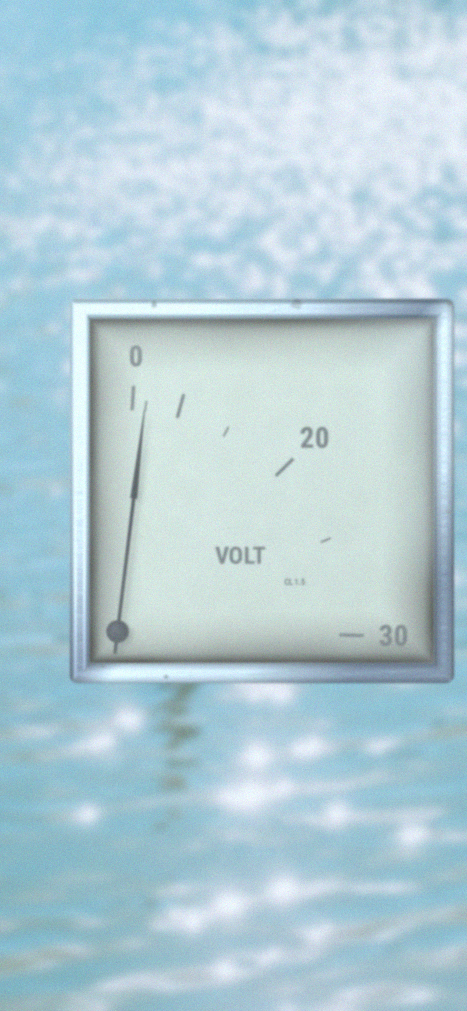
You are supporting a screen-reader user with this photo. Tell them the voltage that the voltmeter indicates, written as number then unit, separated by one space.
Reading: 5 V
